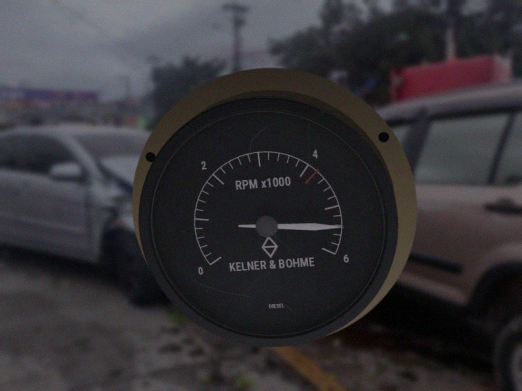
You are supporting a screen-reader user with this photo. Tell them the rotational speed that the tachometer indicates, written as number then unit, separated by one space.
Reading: 5400 rpm
